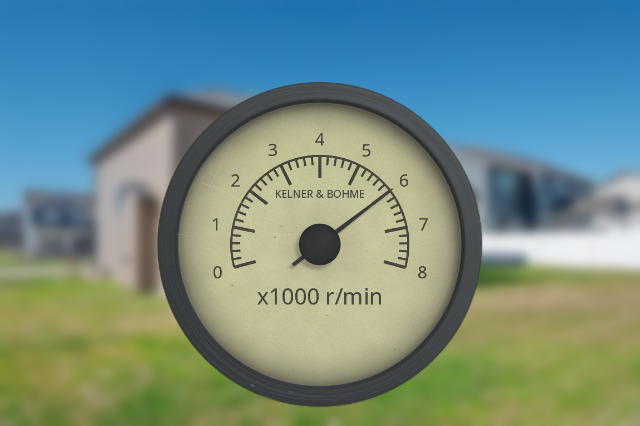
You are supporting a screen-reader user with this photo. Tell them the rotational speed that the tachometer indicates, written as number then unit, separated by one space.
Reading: 6000 rpm
